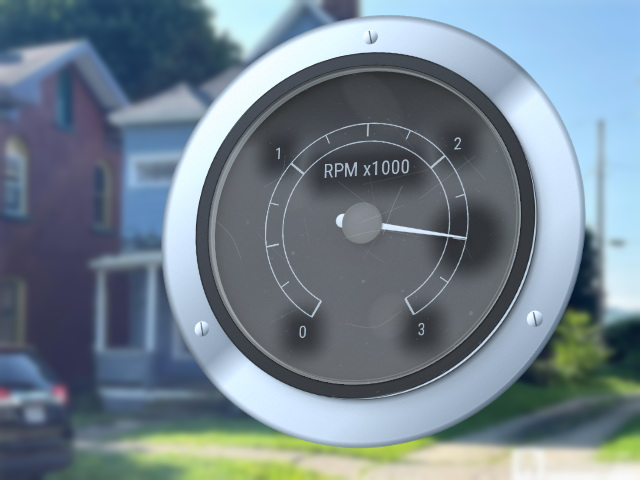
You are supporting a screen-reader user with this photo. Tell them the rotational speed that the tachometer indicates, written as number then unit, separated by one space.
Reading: 2500 rpm
